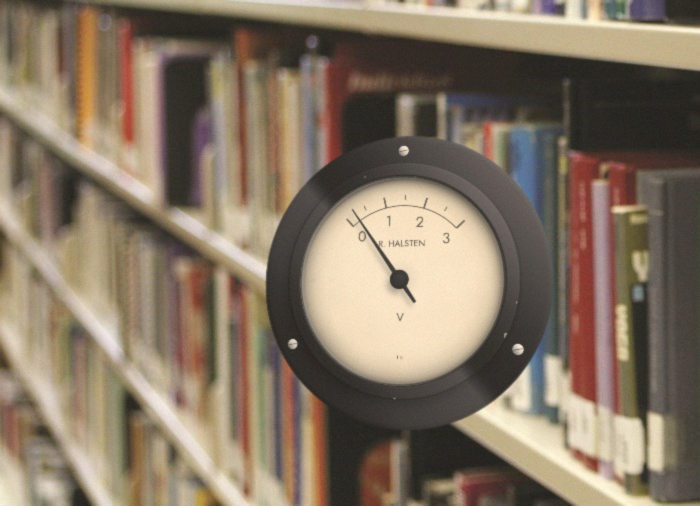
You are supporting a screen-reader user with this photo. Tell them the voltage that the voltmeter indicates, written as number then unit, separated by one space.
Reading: 0.25 V
